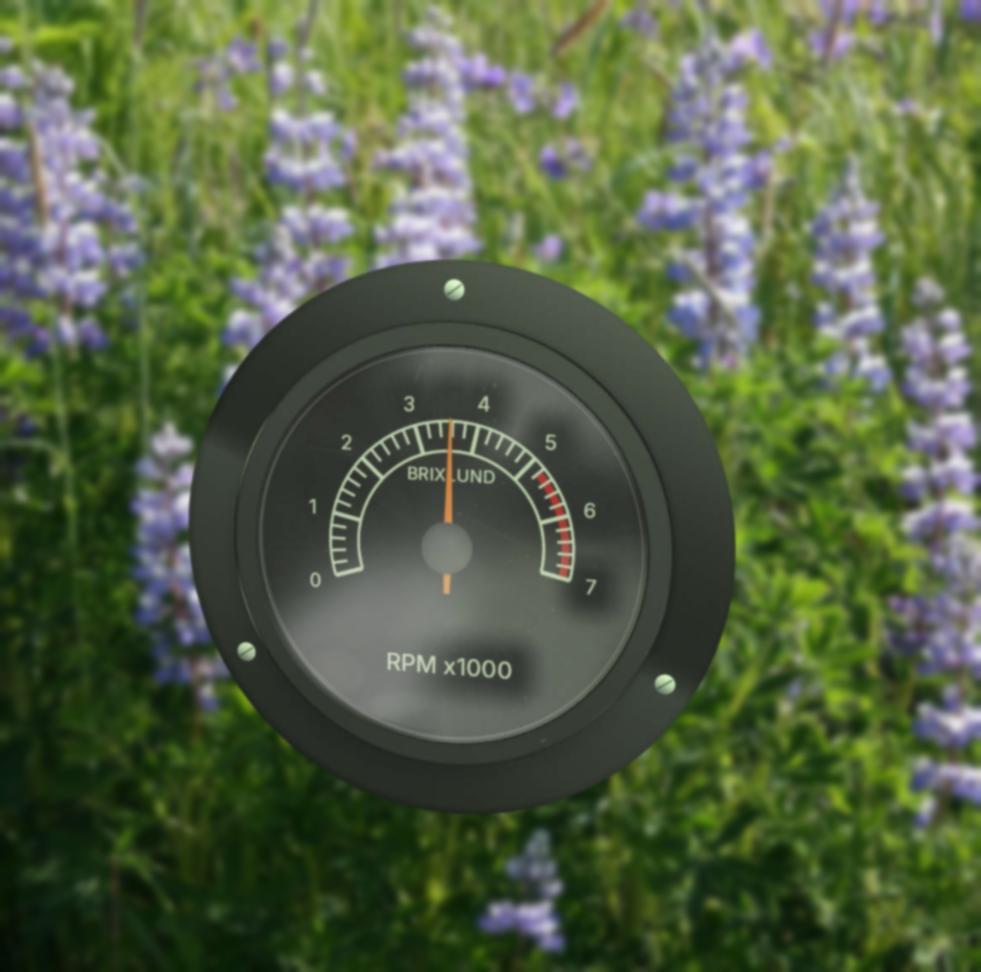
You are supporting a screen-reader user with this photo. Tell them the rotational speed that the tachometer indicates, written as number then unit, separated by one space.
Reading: 3600 rpm
